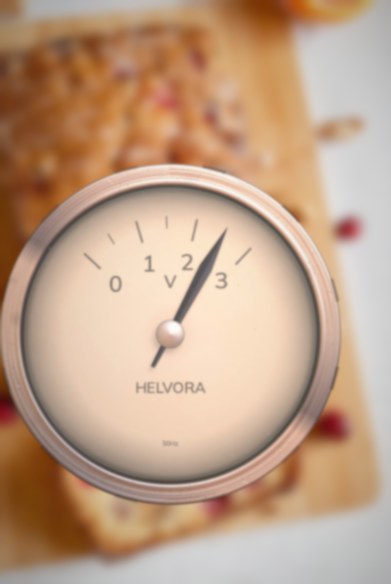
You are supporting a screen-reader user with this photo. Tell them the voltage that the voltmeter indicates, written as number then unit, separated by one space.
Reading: 2.5 V
